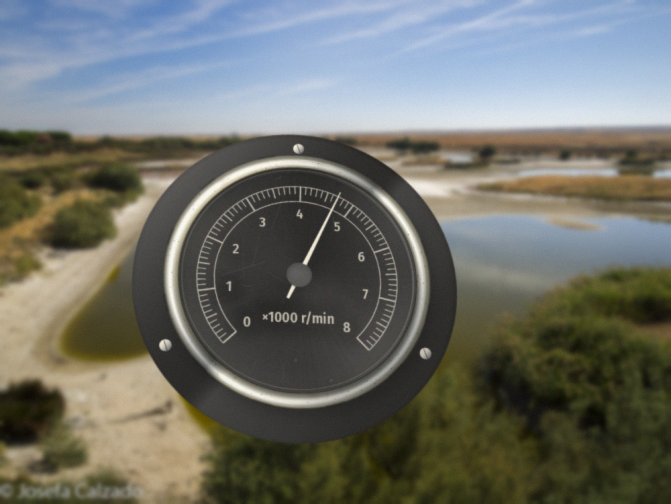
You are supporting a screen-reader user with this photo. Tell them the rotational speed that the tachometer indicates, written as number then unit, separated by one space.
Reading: 4700 rpm
